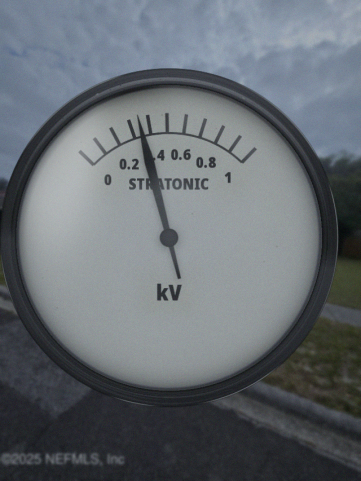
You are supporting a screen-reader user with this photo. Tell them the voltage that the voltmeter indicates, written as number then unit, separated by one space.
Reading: 0.35 kV
